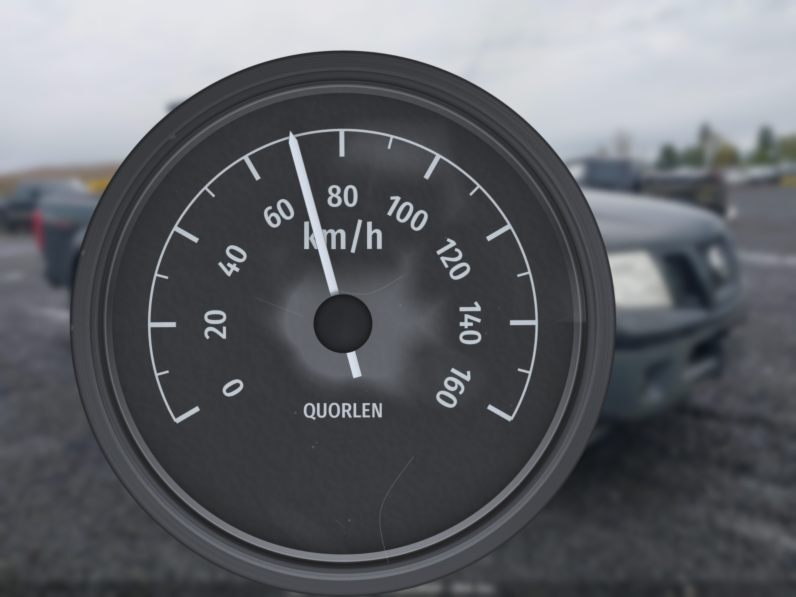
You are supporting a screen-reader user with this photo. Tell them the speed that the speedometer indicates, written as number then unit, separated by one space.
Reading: 70 km/h
